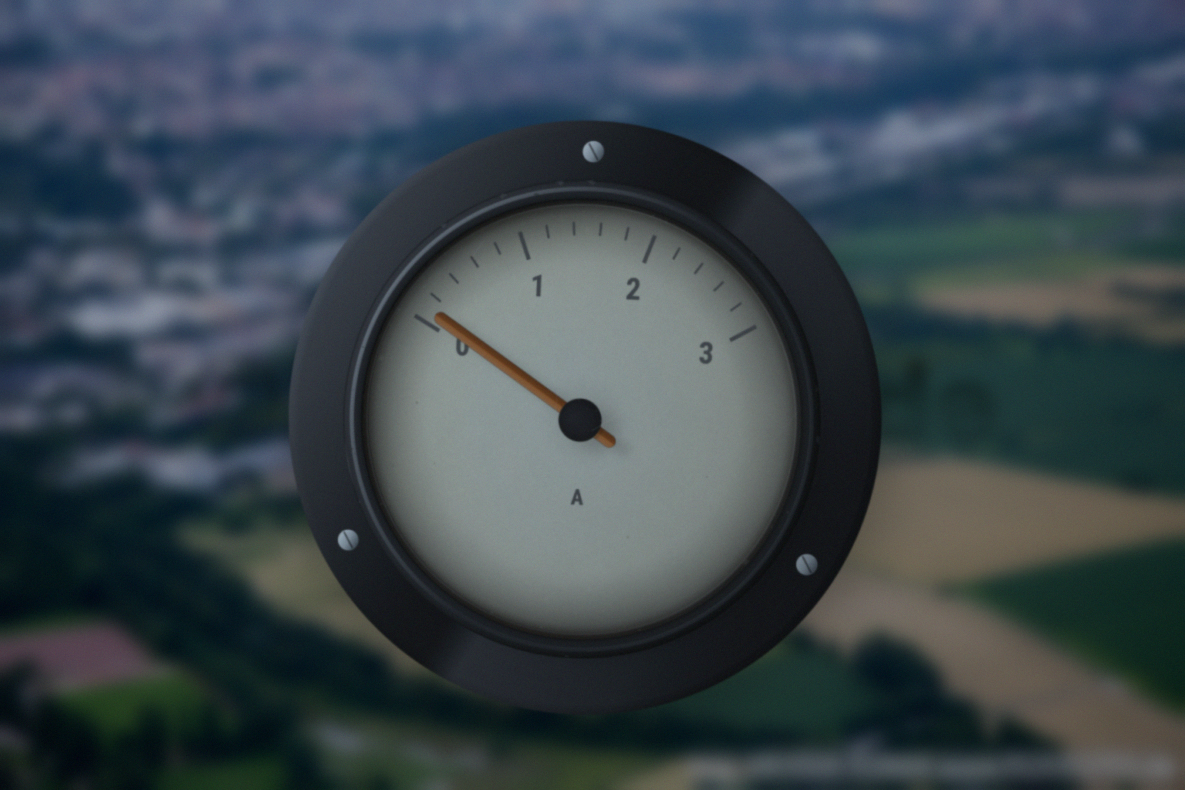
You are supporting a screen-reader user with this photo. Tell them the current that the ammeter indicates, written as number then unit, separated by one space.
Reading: 0.1 A
